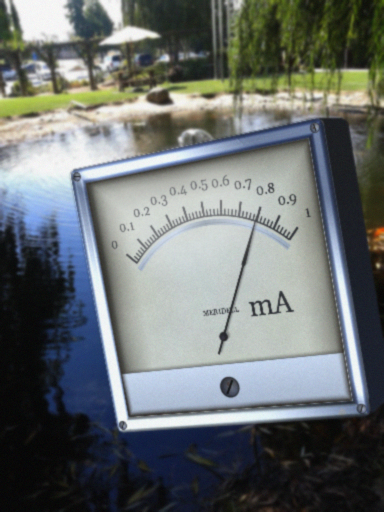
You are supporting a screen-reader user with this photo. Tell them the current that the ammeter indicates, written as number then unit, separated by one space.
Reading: 0.8 mA
